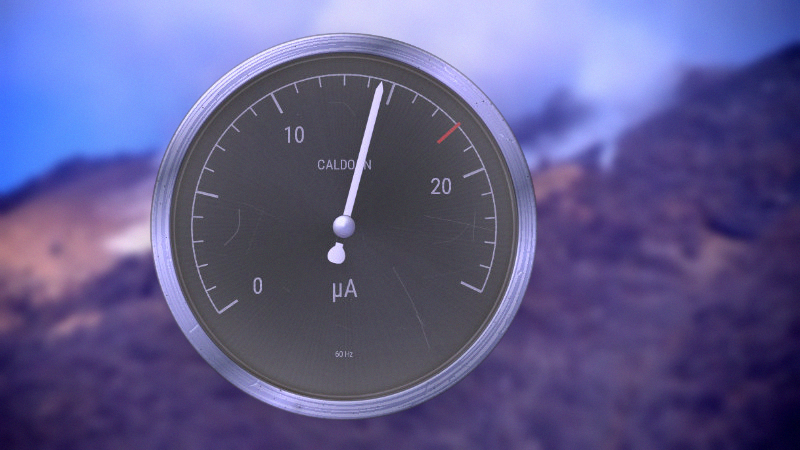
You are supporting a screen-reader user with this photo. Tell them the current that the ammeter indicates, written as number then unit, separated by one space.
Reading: 14.5 µA
